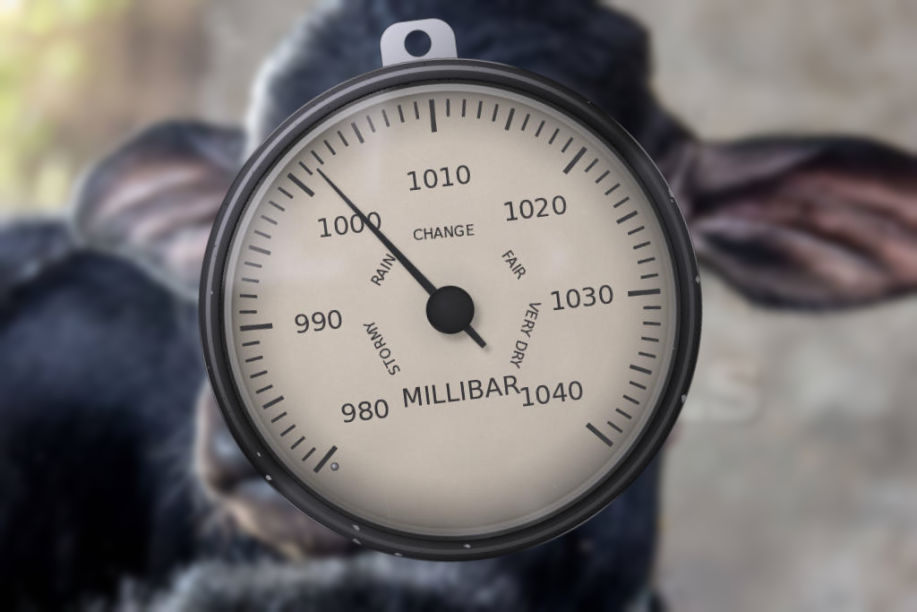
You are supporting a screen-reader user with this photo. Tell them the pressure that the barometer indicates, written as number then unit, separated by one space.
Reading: 1001.5 mbar
